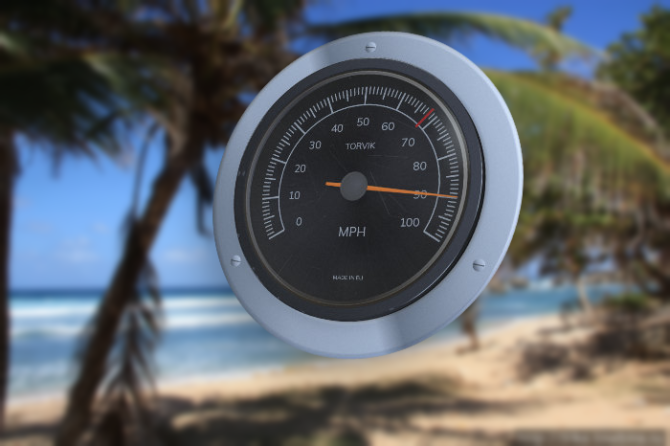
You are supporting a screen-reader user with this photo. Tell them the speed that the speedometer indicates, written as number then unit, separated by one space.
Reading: 90 mph
